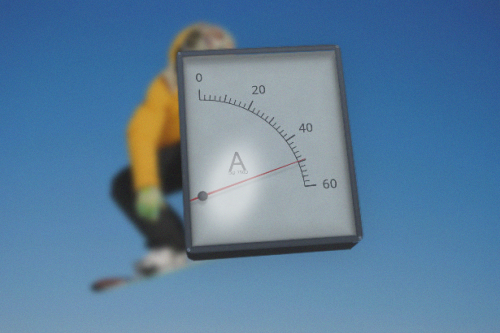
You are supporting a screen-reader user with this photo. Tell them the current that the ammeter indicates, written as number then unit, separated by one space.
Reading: 50 A
